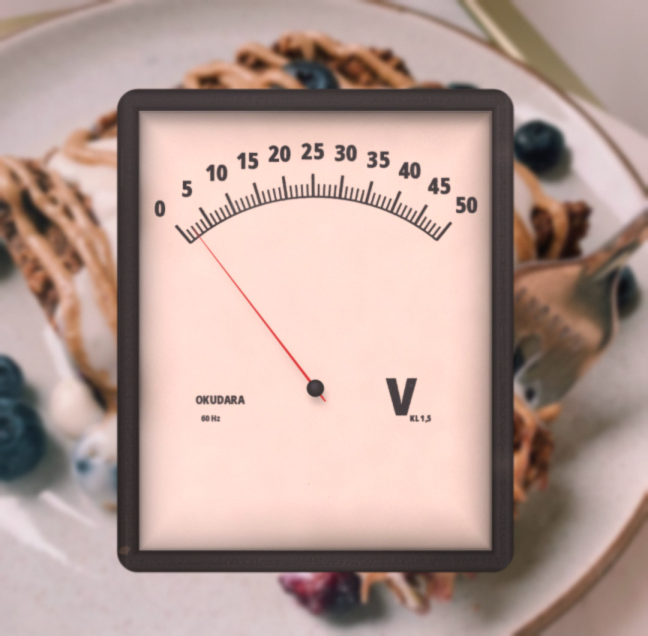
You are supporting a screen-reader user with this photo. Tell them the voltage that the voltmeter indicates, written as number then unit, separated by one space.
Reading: 2 V
